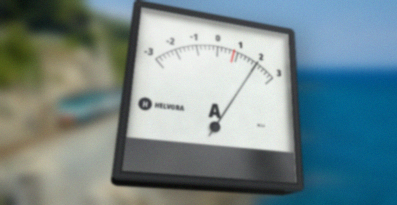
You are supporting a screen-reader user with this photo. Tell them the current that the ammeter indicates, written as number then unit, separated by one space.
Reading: 2 A
